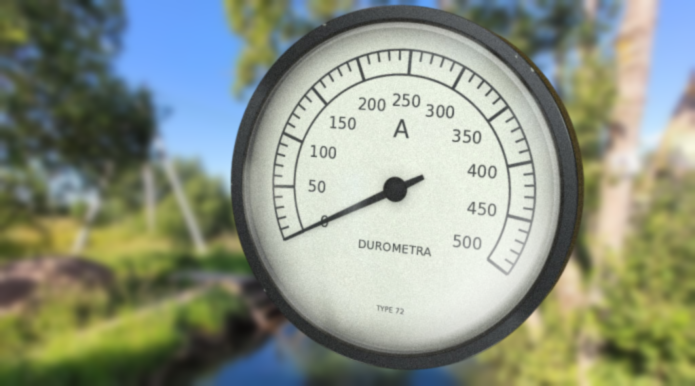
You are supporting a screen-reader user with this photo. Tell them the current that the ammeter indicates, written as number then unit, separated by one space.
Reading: 0 A
